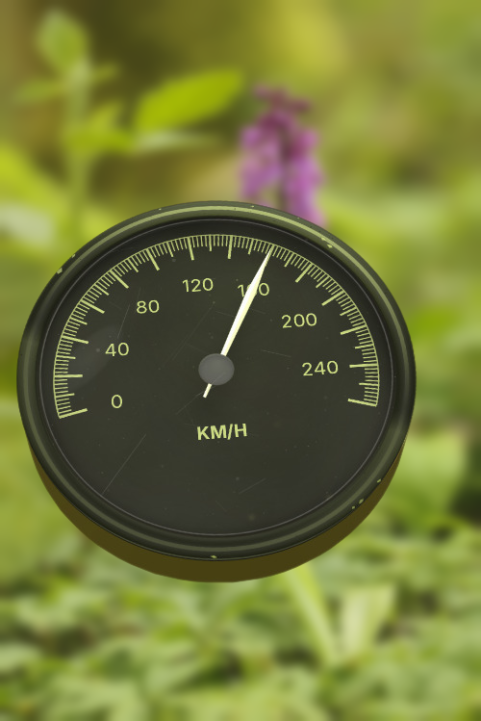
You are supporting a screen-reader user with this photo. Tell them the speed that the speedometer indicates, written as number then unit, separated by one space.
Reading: 160 km/h
